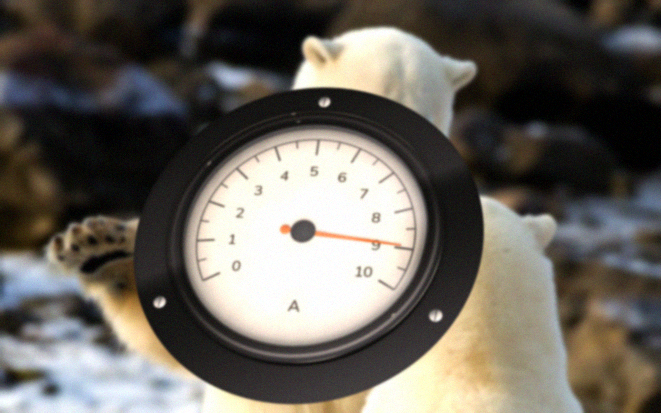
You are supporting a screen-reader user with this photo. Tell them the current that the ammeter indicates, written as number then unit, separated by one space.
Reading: 9 A
